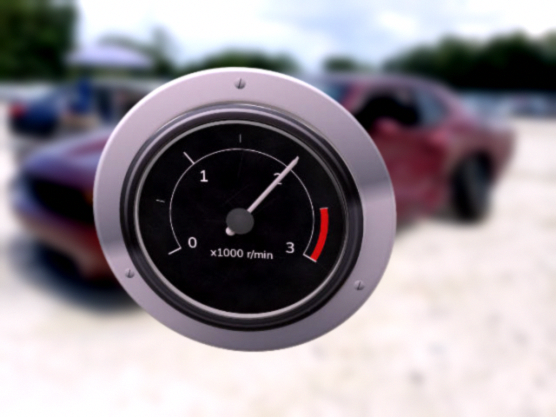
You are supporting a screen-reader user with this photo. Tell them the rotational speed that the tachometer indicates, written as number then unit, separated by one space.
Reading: 2000 rpm
